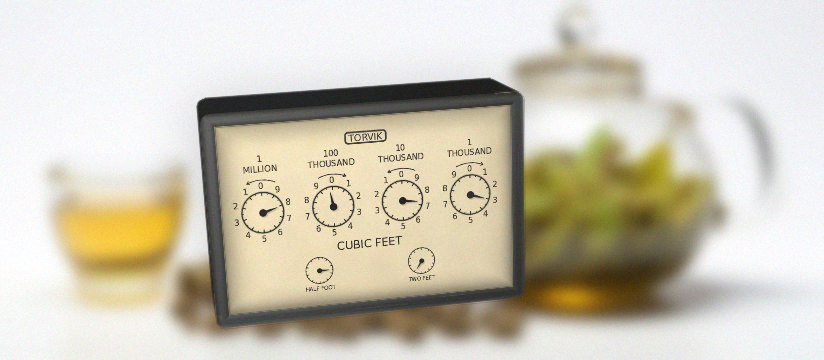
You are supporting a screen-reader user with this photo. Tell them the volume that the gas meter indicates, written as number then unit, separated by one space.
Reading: 797300 ft³
